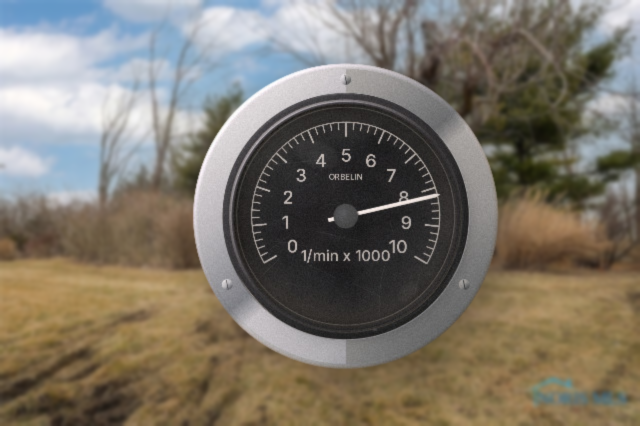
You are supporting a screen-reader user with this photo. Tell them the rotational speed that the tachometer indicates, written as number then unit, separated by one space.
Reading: 8200 rpm
